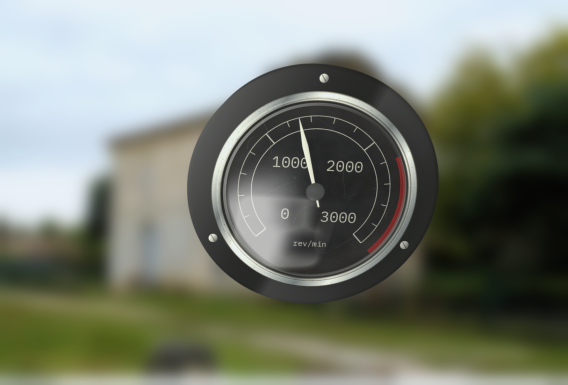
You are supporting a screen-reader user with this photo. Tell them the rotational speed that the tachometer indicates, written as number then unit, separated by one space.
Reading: 1300 rpm
